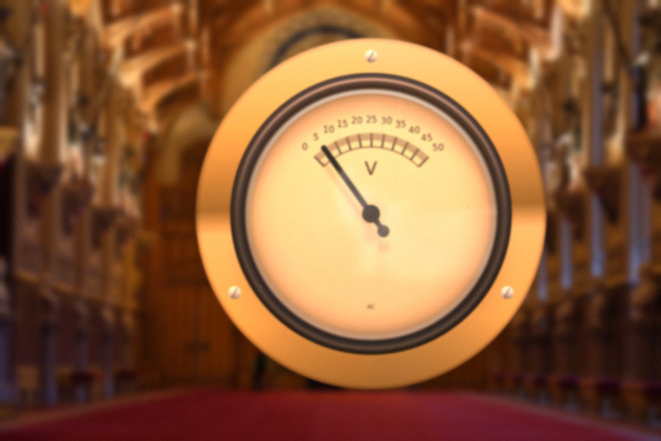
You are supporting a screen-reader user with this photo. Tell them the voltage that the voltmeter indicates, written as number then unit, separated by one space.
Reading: 5 V
